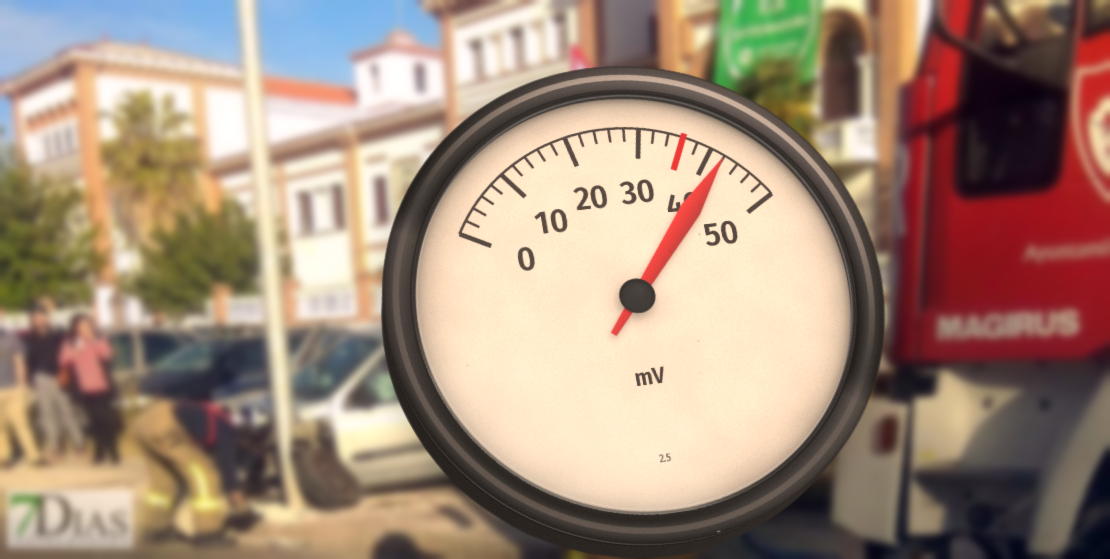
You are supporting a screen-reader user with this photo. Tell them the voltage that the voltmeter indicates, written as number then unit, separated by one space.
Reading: 42 mV
